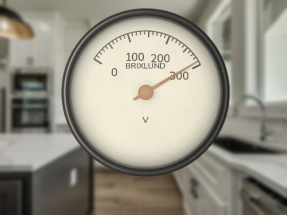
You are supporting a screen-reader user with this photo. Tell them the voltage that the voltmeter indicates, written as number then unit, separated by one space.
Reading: 290 V
